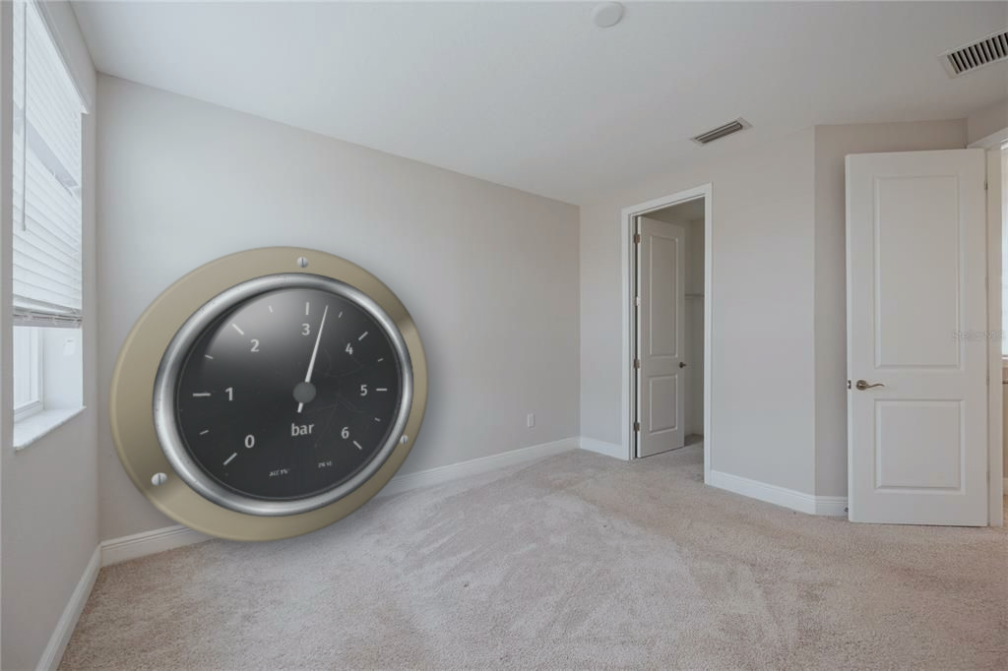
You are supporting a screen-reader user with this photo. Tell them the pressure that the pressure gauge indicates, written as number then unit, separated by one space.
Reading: 3.25 bar
